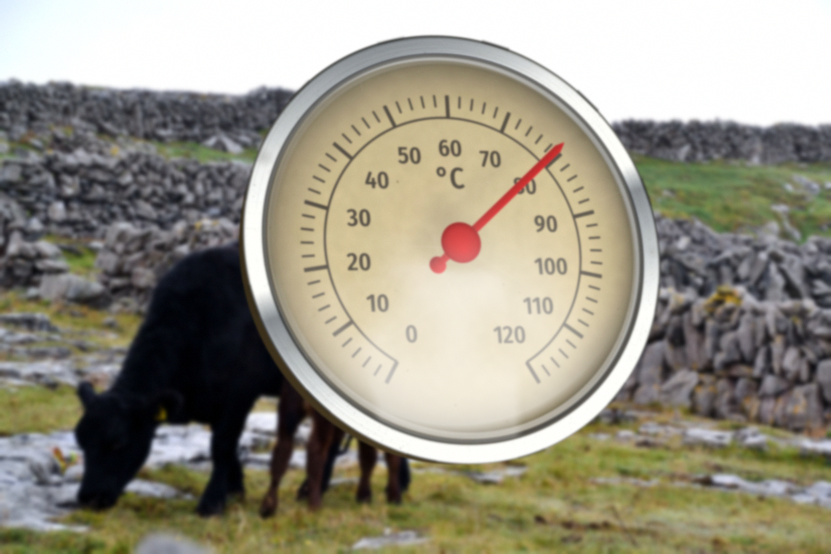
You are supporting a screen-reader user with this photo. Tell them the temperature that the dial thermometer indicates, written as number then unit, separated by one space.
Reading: 79 °C
